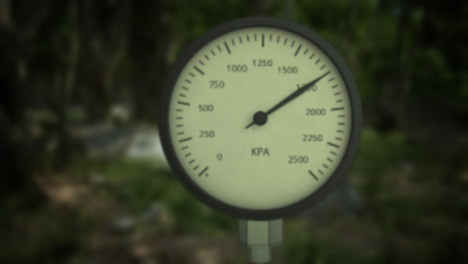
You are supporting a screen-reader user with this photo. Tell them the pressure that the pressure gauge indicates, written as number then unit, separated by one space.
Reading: 1750 kPa
